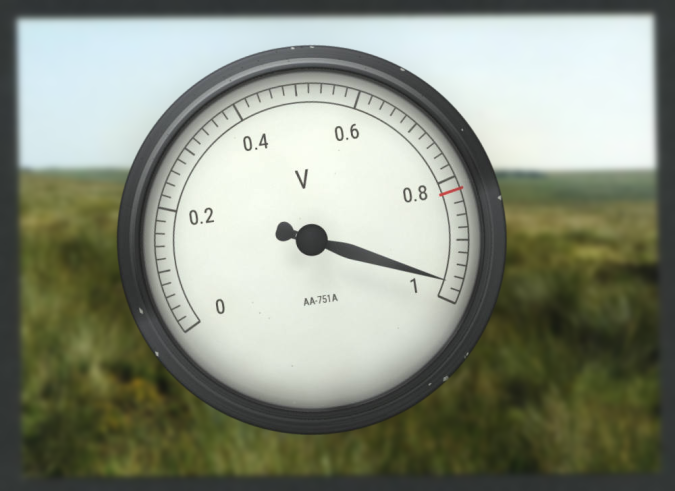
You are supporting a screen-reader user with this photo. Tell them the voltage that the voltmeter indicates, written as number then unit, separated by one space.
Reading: 0.97 V
